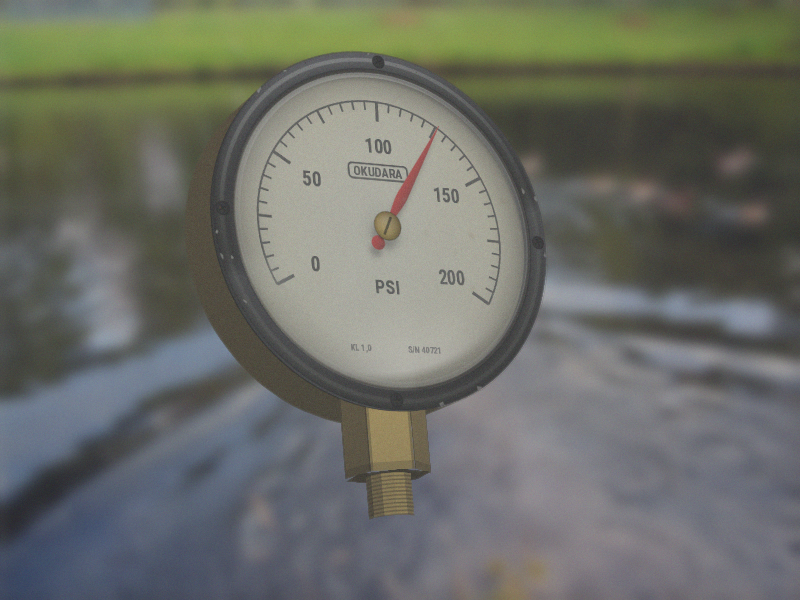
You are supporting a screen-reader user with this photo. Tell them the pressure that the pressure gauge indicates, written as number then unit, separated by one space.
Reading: 125 psi
